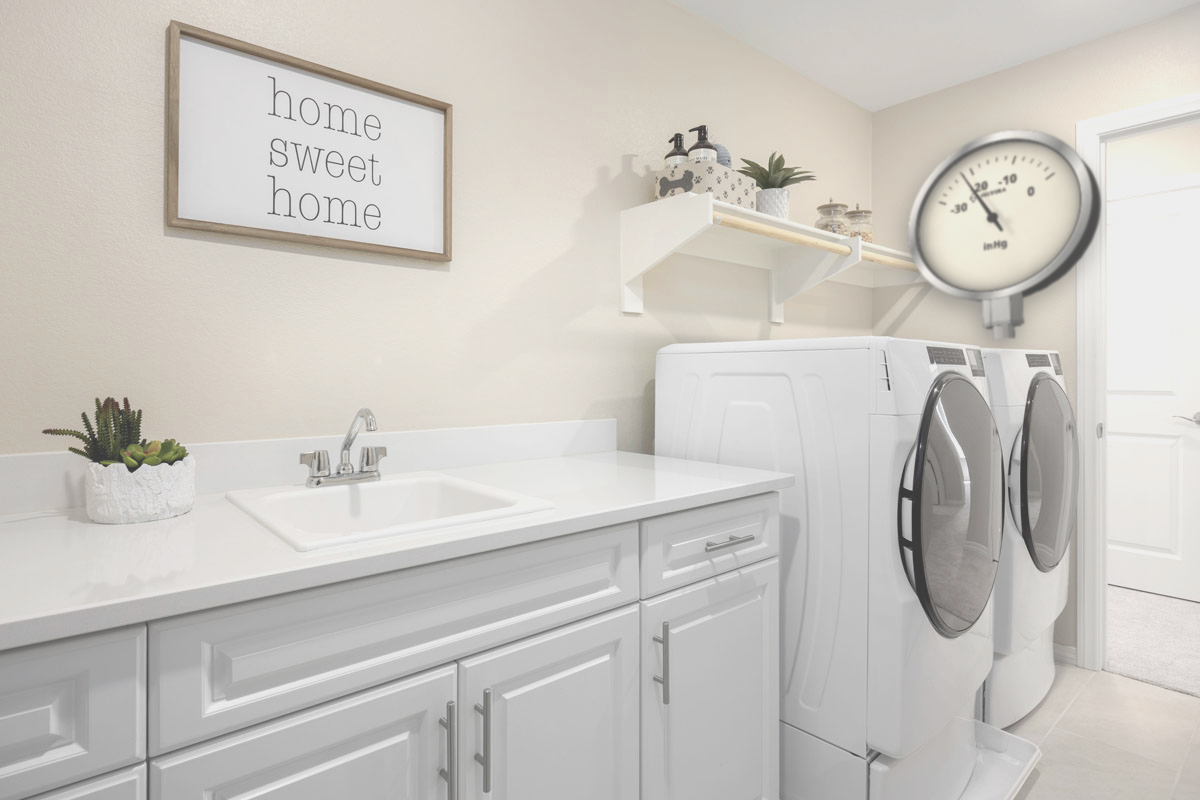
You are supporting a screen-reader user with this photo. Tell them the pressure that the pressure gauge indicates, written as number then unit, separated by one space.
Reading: -22 inHg
